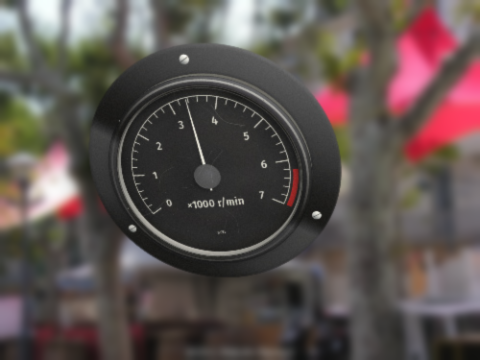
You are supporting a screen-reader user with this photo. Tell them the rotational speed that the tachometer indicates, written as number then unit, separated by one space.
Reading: 3400 rpm
